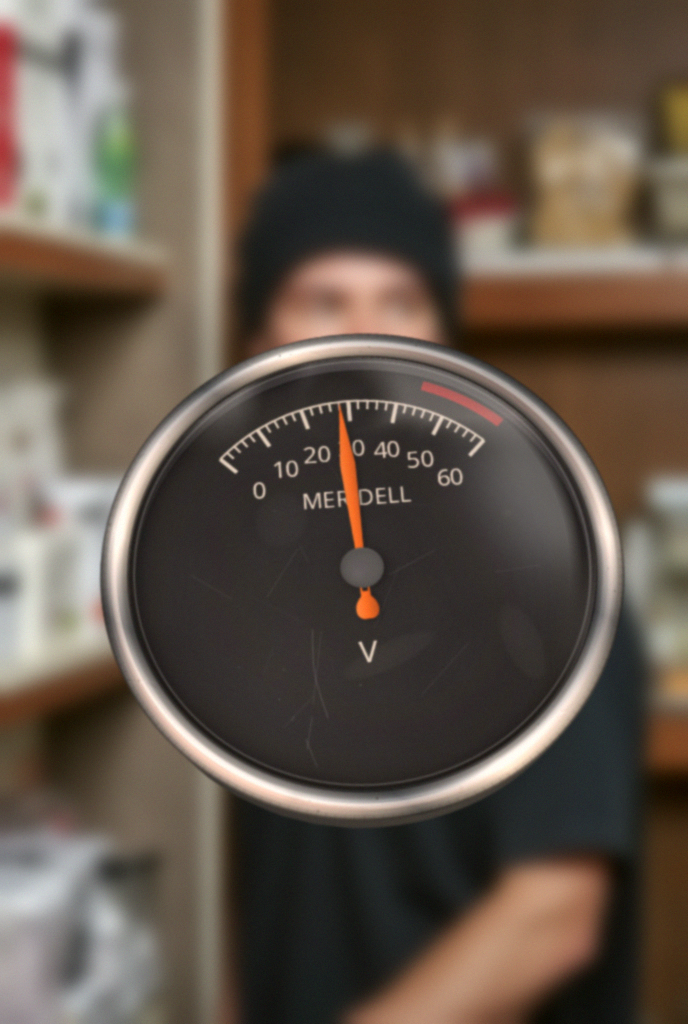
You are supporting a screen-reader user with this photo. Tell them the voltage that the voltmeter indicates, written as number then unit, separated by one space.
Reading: 28 V
